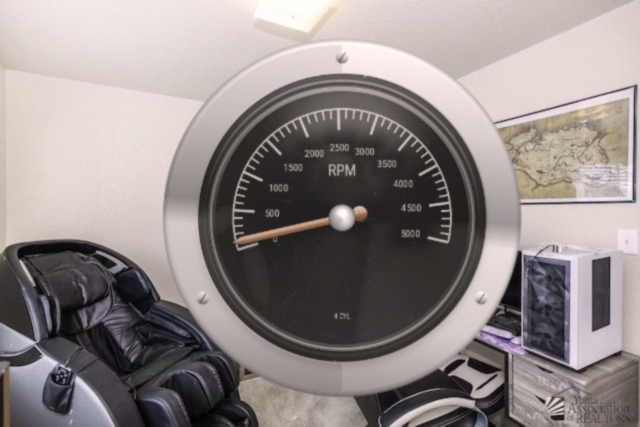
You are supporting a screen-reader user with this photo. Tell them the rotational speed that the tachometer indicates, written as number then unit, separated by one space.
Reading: 100 rpm
